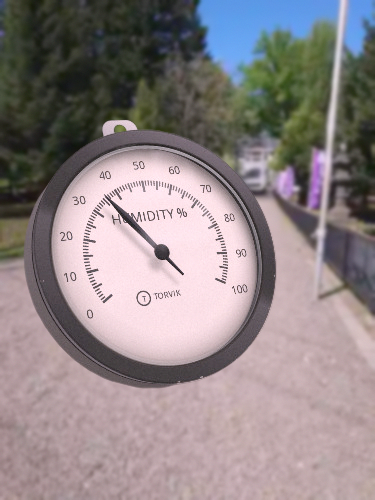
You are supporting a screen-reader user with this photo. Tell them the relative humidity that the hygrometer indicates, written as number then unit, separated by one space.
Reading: 35 %
